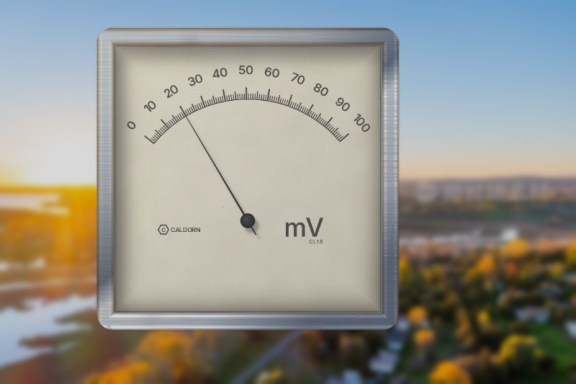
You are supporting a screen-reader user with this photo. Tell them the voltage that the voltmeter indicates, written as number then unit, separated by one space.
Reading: 20 mV
